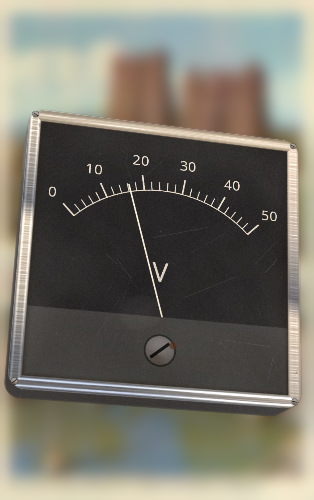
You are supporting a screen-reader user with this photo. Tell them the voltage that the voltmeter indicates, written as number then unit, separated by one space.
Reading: 16 V
